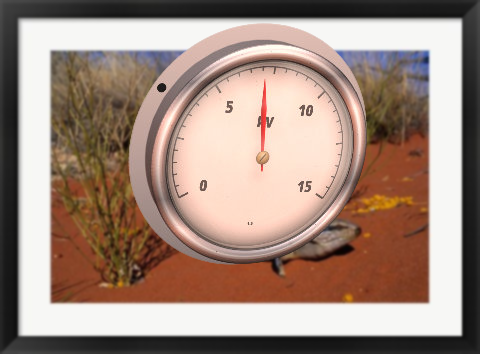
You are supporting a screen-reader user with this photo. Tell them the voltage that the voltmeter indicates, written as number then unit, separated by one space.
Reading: 7 kV
